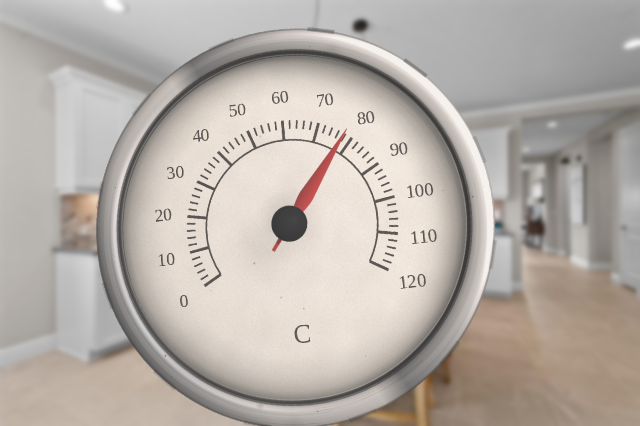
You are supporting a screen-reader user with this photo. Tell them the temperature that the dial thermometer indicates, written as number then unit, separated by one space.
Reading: 78 °C
